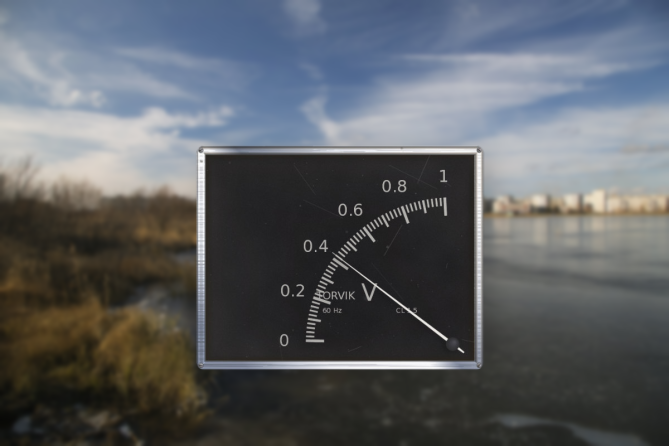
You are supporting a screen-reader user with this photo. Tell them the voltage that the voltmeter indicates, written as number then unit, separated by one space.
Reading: 0.42 V
